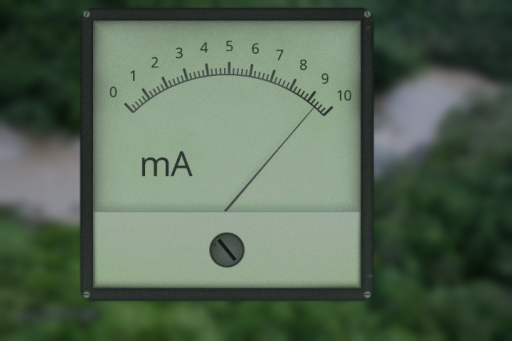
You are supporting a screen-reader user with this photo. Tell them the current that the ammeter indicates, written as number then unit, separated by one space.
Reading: 9.4 mA
